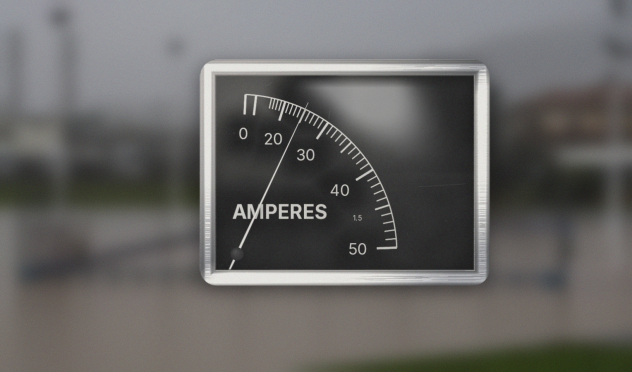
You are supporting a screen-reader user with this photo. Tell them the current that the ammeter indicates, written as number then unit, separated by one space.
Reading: 25 A
